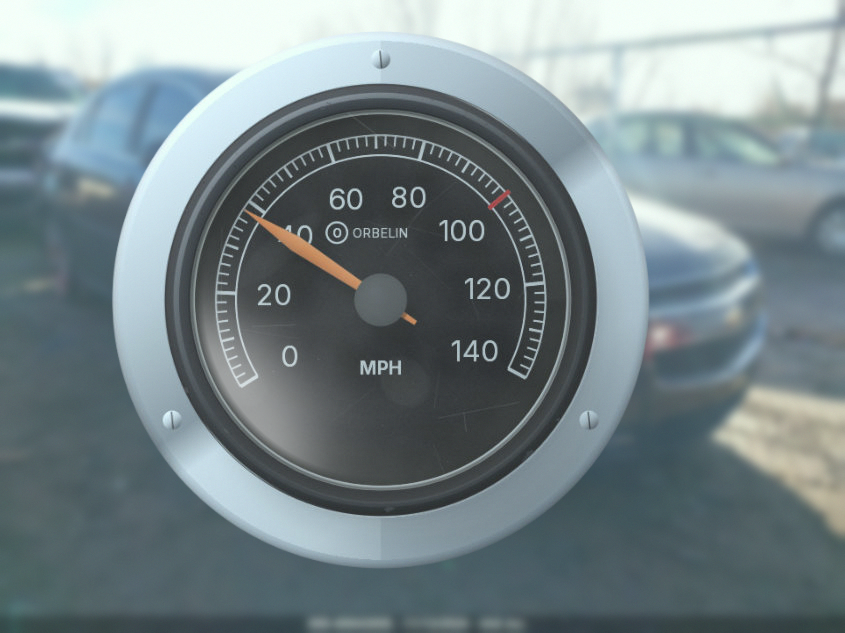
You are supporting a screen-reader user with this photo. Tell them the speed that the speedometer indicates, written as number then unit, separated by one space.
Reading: 38 mph
